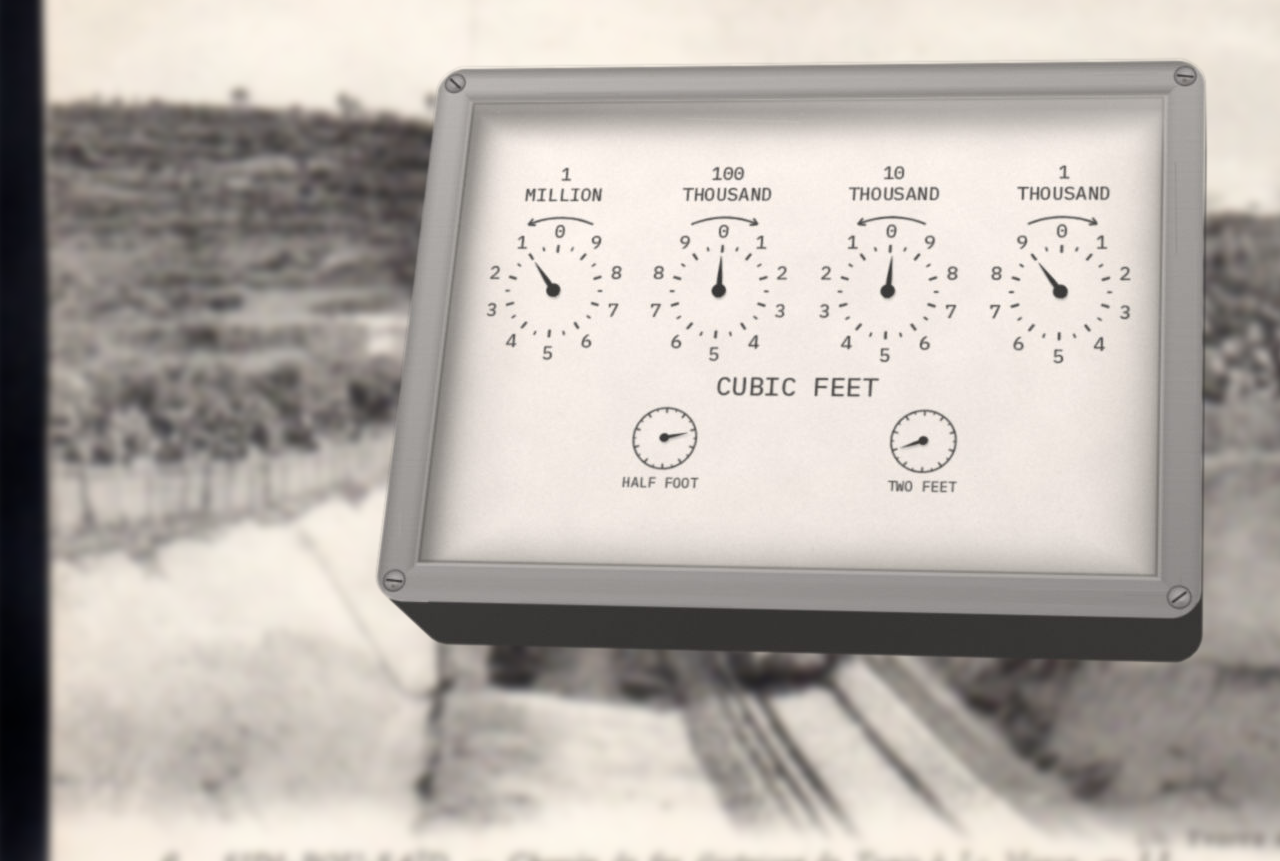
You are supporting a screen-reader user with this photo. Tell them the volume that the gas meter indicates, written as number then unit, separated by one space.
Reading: 99900 ft³
